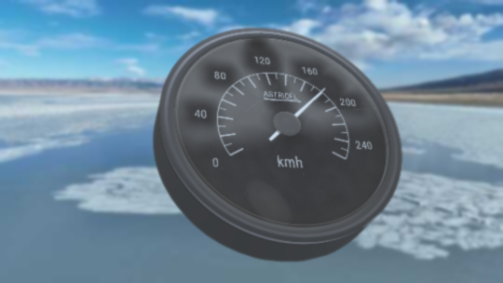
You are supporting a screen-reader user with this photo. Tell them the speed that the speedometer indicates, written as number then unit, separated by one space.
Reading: 180 km/h
